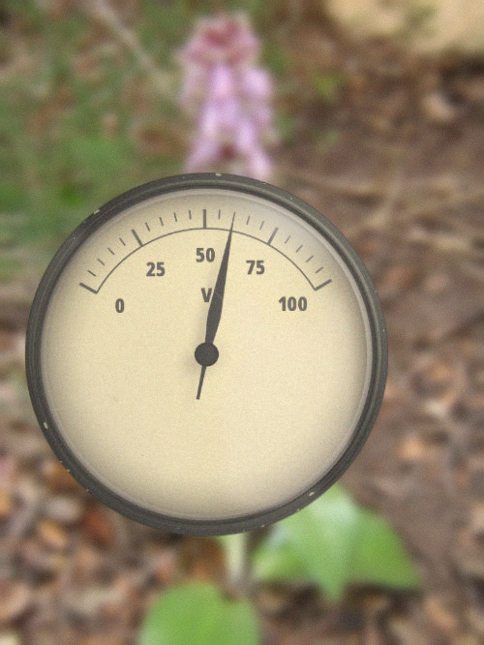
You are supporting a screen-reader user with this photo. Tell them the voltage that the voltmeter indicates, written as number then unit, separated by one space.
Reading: 60 V
